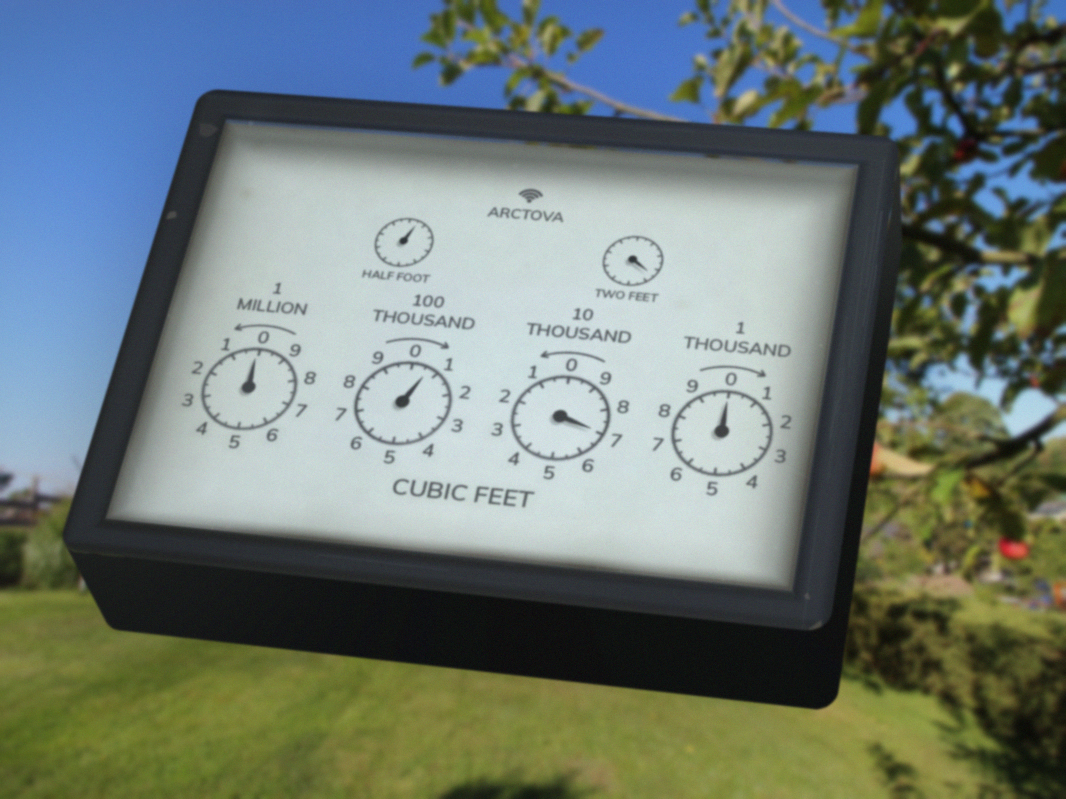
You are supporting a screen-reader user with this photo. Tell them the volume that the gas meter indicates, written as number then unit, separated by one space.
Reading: 7000 ft³
